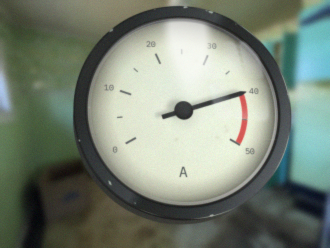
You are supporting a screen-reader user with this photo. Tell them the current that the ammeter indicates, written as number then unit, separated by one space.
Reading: 40 A
